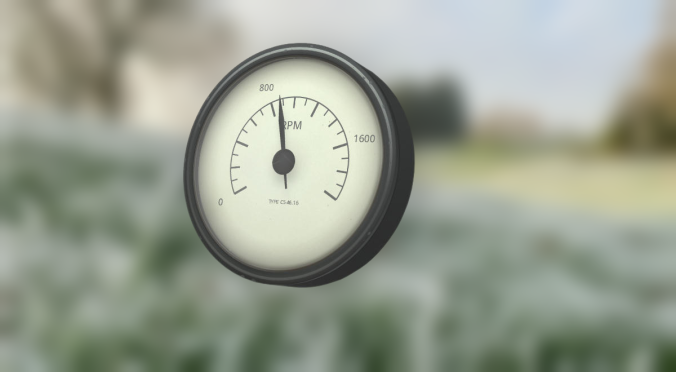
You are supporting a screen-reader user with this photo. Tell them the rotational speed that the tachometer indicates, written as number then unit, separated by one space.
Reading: 900 rpm
